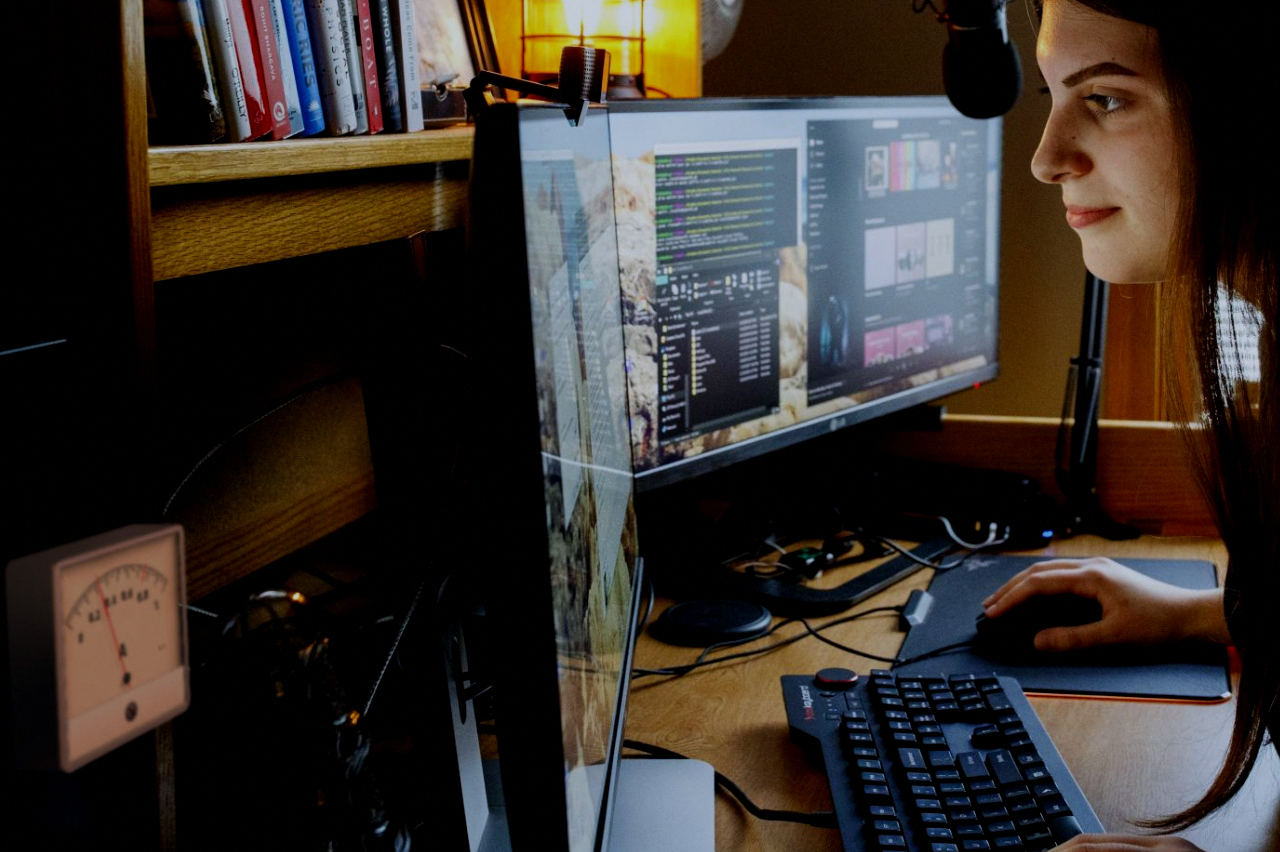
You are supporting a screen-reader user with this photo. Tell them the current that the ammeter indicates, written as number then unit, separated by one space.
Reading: 0.3 A
